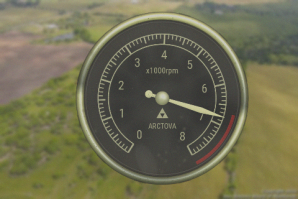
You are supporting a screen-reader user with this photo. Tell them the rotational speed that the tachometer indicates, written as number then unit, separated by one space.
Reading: 6800 rpm
